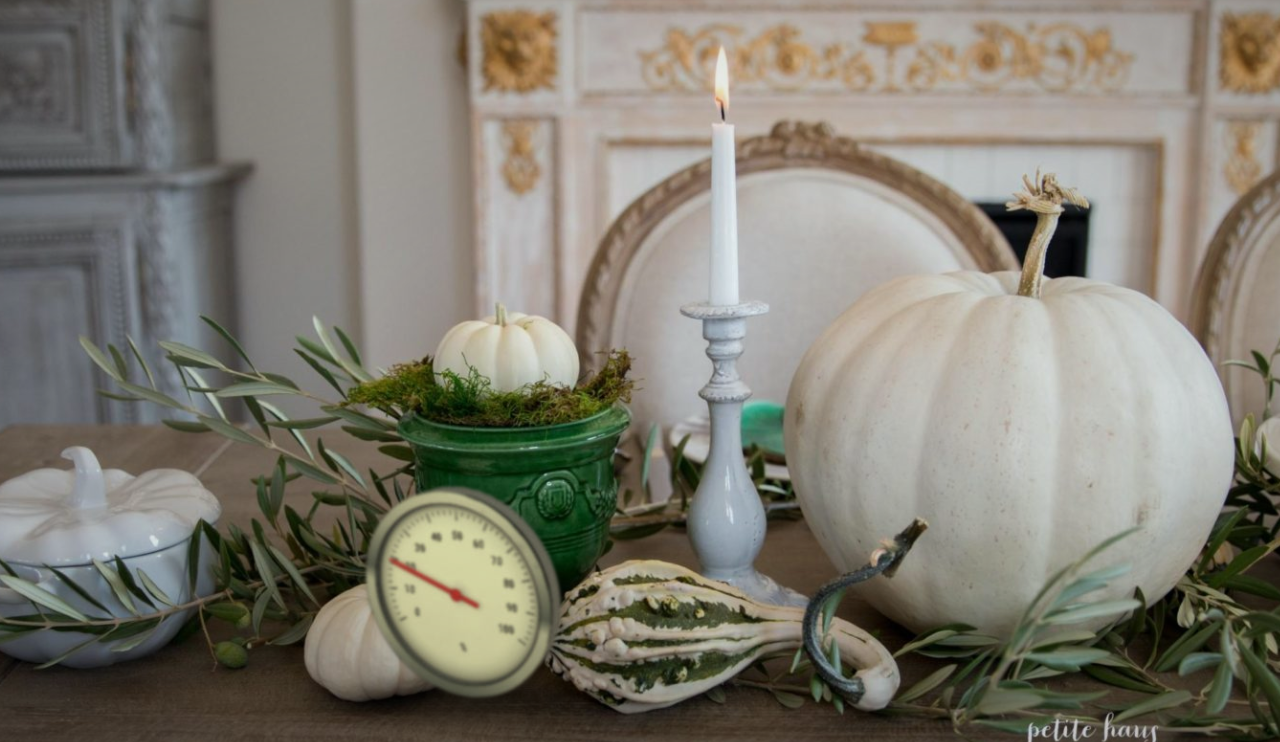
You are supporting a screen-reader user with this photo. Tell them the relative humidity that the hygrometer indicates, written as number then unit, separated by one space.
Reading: 20 %
